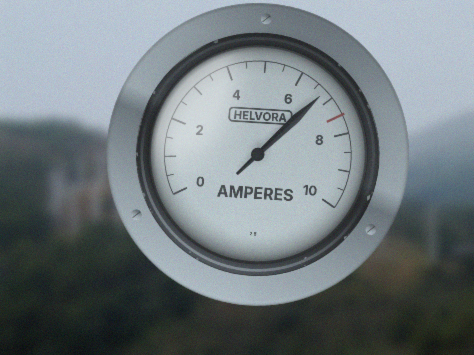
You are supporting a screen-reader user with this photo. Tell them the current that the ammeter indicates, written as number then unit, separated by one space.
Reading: 6.75 A
